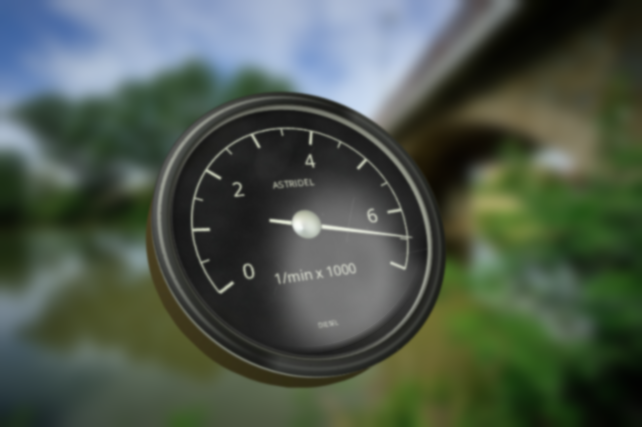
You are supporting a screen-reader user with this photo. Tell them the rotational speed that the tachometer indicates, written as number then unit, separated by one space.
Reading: 6500 rpm
